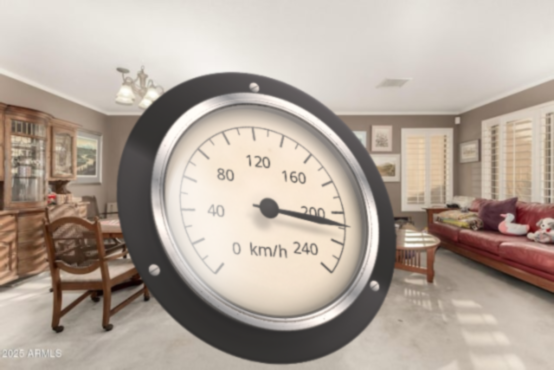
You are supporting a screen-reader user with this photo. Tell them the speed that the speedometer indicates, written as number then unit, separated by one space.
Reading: 210 km/h
